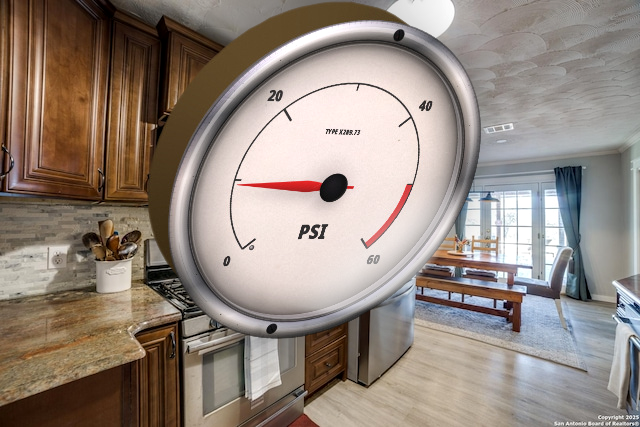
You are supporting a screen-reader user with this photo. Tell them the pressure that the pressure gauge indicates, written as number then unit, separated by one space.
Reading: 10 psi
